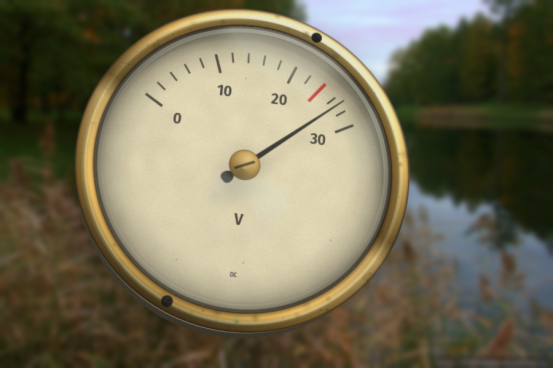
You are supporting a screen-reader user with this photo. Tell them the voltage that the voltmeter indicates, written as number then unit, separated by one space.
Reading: 27 V
